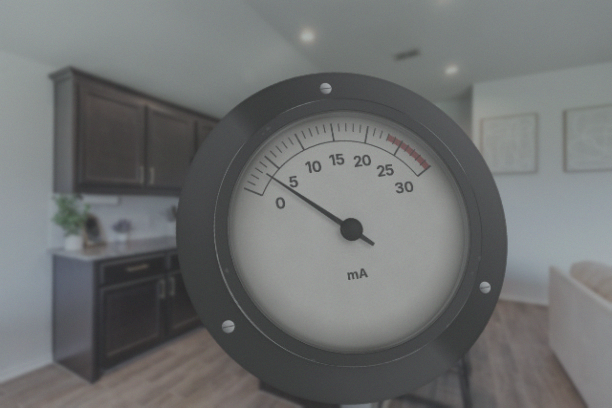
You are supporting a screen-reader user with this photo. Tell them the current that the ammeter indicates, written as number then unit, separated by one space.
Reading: 3 mA
